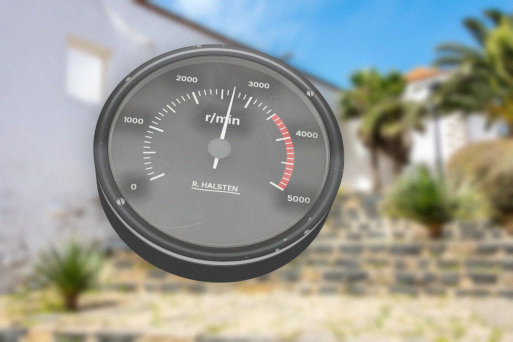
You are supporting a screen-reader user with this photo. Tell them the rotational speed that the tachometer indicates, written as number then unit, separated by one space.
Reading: 2700 rpm
